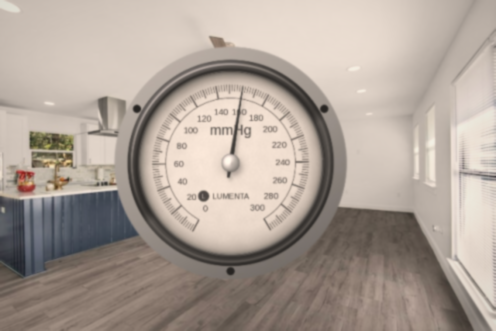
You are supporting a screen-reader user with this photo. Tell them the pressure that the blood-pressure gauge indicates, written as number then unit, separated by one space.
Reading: 160 mmHg
